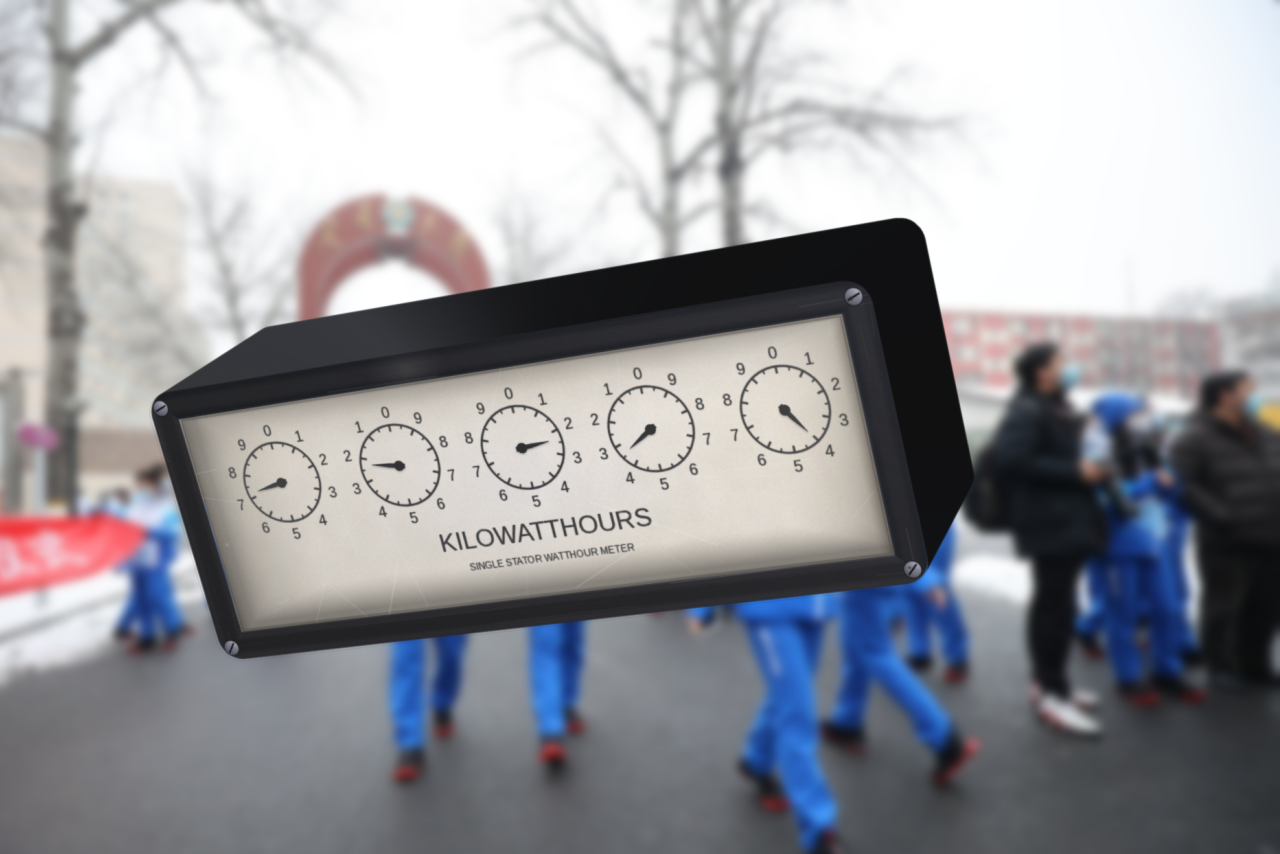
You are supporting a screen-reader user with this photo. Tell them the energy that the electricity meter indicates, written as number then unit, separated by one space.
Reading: 72234 kWh
